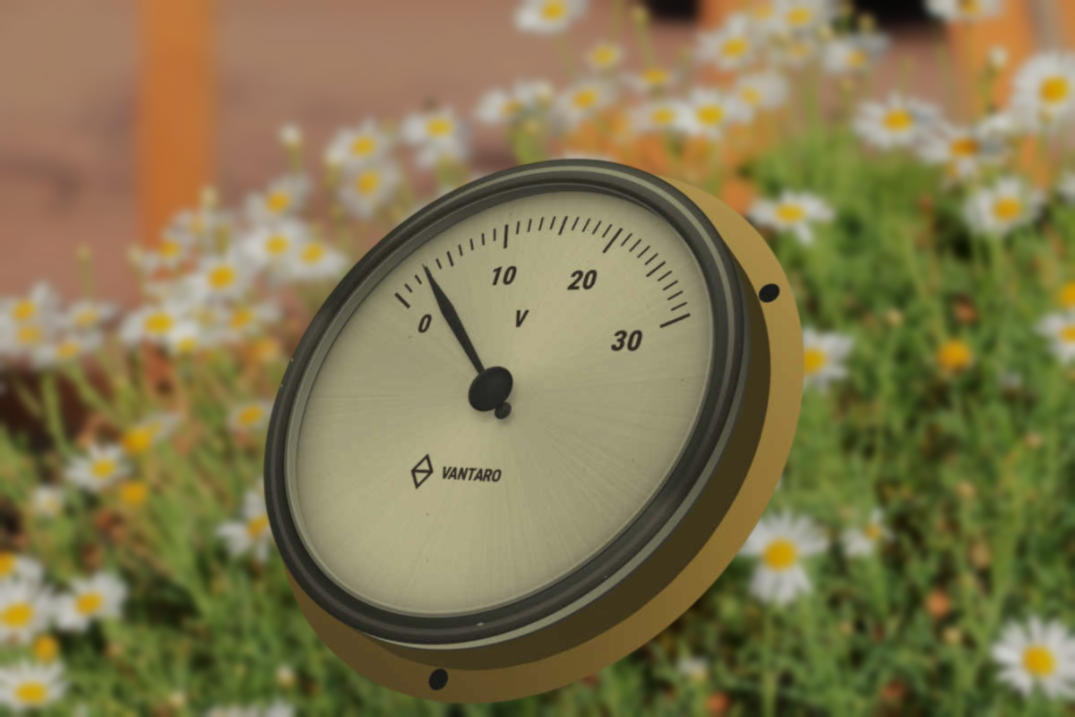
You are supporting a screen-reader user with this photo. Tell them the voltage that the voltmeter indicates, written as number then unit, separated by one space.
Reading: 3 V
